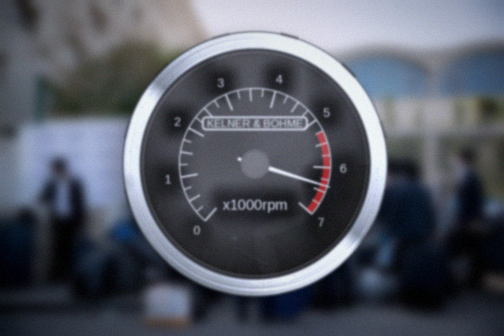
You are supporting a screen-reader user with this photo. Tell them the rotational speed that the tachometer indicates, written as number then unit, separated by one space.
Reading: 6375 rpm
